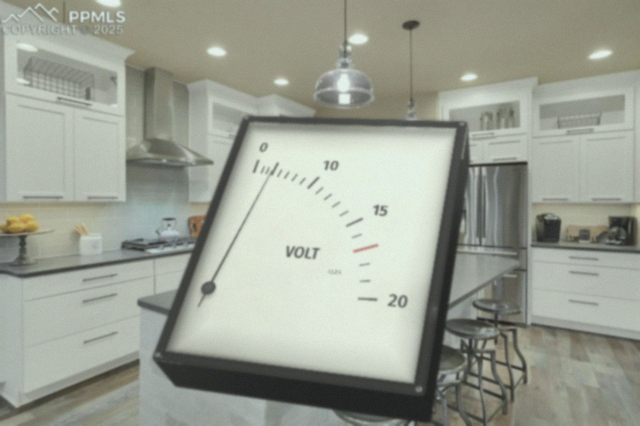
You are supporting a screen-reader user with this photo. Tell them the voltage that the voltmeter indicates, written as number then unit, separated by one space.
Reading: 5 V
